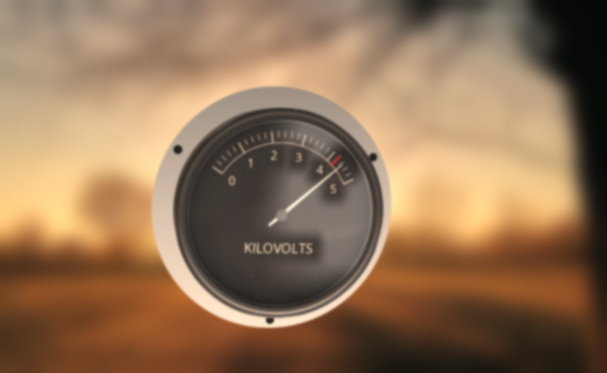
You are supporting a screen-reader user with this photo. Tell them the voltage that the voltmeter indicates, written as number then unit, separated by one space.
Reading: 4.4 kV
